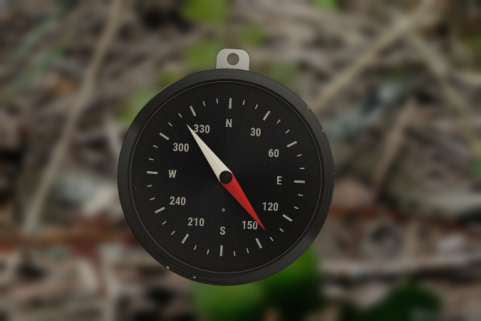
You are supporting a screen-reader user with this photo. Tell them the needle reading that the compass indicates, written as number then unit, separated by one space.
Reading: 140 °
